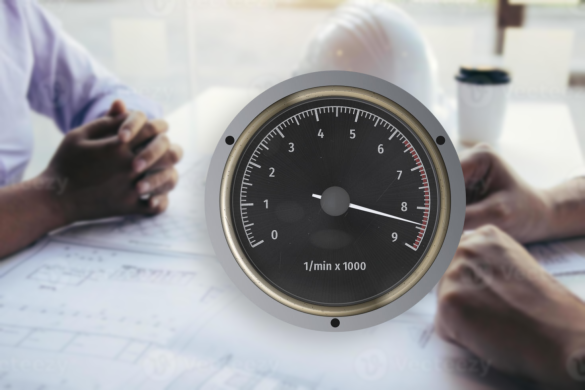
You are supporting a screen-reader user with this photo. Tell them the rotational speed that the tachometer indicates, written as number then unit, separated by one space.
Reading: 8400 rpm
